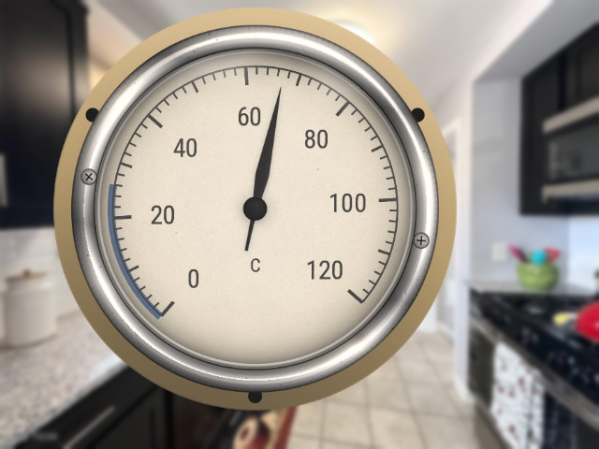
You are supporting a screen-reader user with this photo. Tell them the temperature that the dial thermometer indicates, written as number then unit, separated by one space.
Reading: 67 °C
